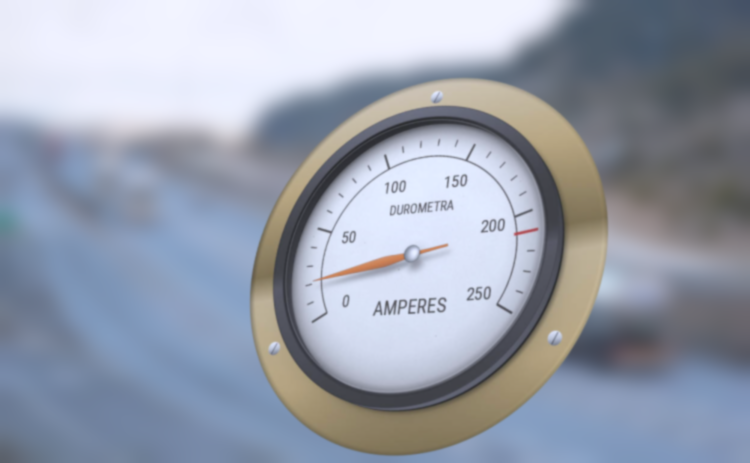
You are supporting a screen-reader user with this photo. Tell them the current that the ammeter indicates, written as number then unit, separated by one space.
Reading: 20 A
